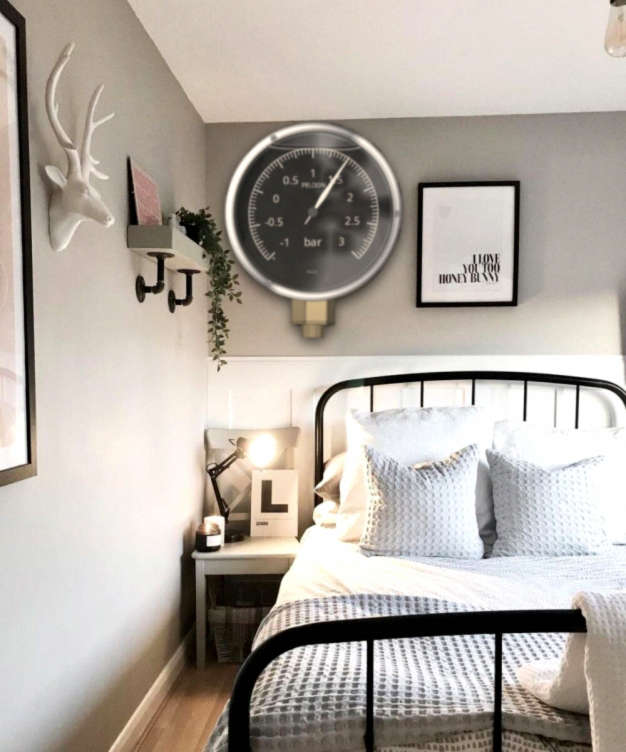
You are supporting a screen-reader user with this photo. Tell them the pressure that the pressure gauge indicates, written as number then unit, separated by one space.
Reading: 1.5 bar
